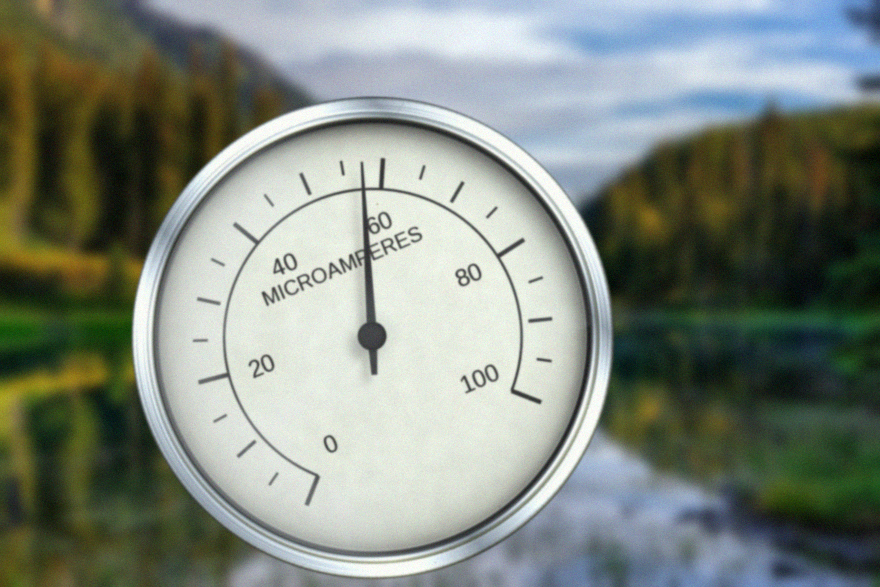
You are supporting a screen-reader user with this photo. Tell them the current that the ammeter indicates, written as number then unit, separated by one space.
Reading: 57.5 µA
